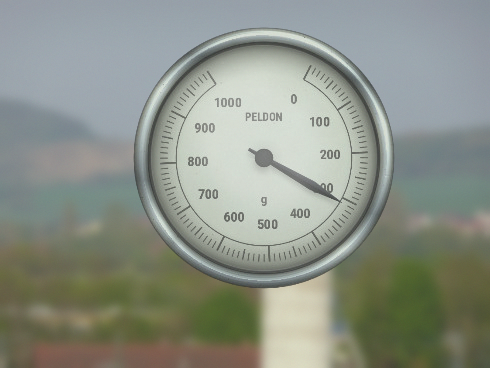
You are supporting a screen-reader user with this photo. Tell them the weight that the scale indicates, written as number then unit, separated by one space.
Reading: 310 g
